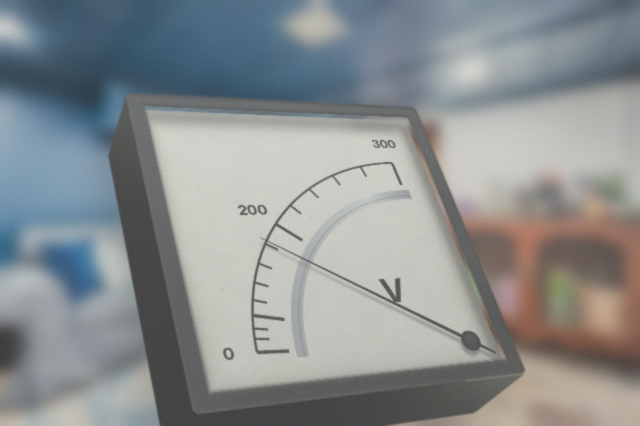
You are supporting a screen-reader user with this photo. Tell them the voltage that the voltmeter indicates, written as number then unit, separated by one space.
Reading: 180 V
